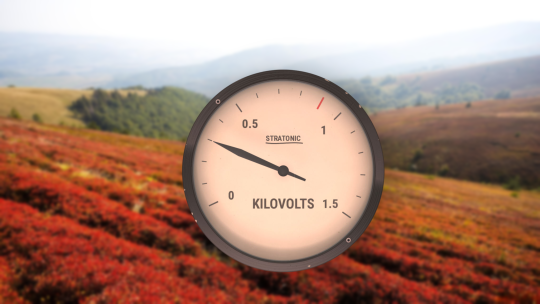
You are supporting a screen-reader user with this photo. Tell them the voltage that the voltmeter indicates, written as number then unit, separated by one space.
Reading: 0.3 kV
